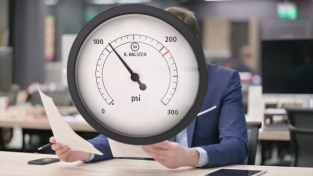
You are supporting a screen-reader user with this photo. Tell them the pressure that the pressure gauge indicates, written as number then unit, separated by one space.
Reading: 110 psi
